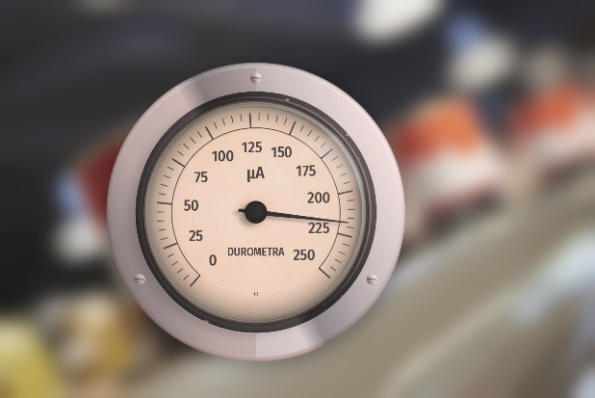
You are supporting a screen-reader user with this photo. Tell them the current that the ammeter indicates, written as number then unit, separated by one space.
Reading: 217.5 µA
